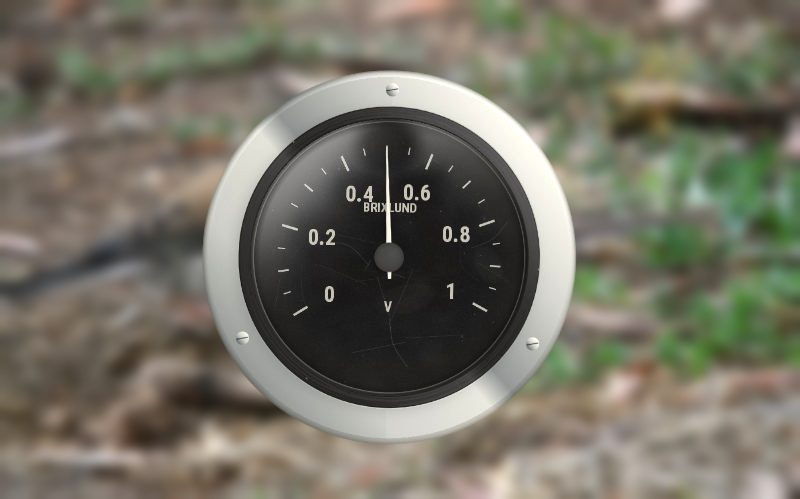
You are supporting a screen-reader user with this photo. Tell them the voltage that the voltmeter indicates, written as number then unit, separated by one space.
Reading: 0.5 V
